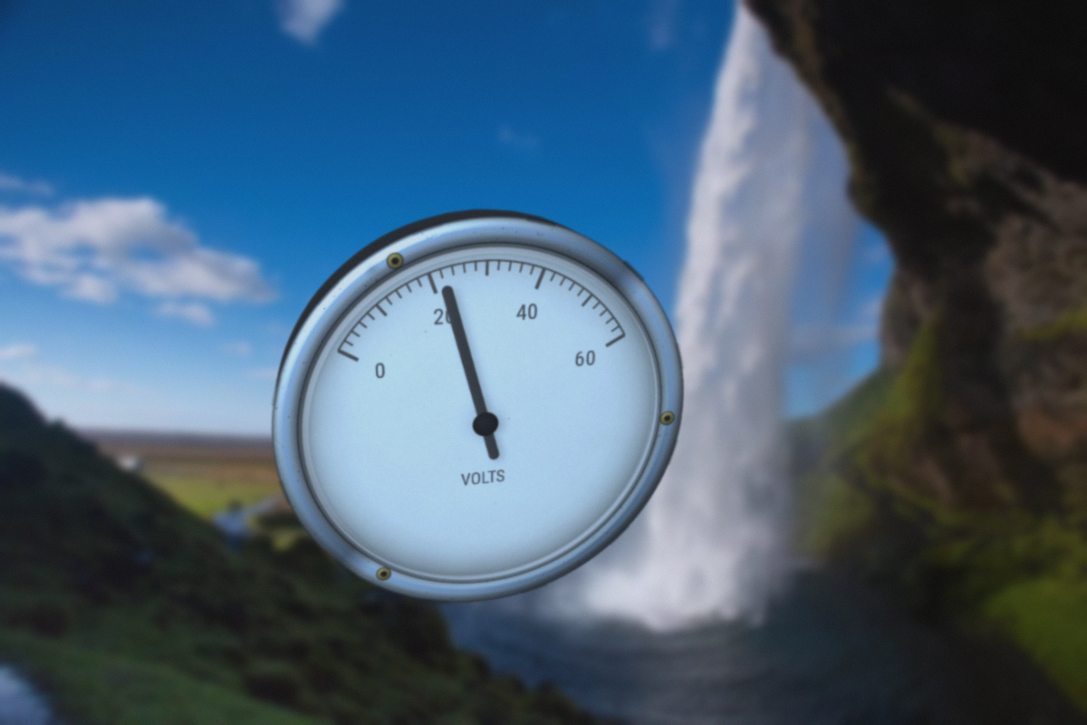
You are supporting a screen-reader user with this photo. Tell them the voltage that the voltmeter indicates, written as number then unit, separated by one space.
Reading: 22 V
